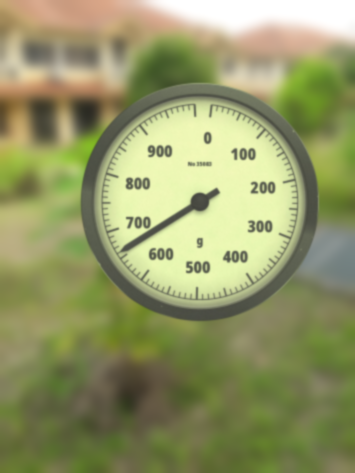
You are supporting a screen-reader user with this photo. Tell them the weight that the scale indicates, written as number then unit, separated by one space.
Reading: 660 g
